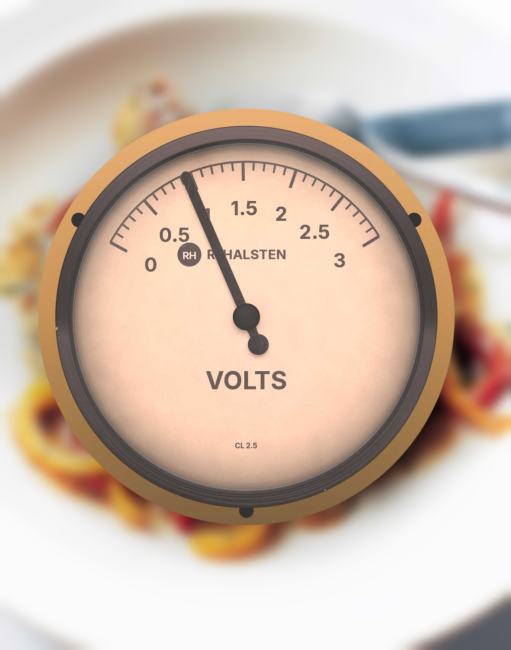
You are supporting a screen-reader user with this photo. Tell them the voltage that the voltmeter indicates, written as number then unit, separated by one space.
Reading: 0.95 V
